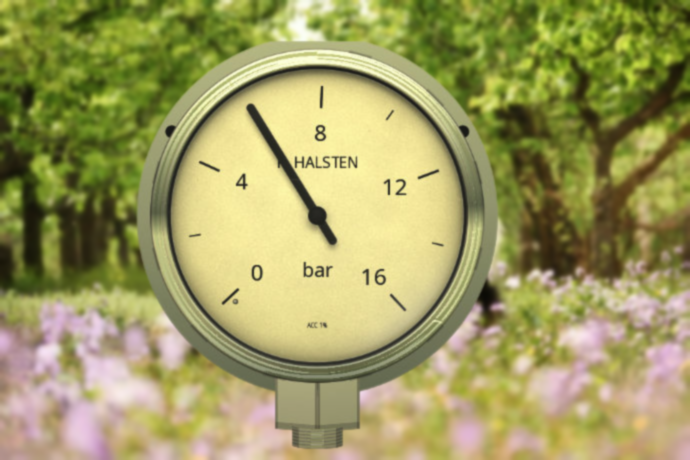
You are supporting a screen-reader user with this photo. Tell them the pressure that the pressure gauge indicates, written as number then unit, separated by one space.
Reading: 6 bar
